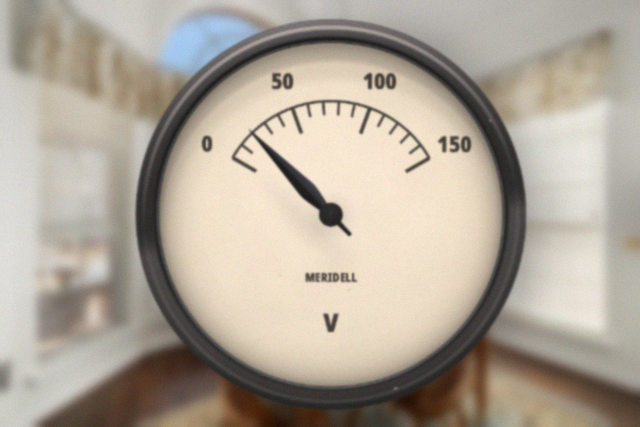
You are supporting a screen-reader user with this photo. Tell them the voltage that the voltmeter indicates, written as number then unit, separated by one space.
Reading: 20 V
